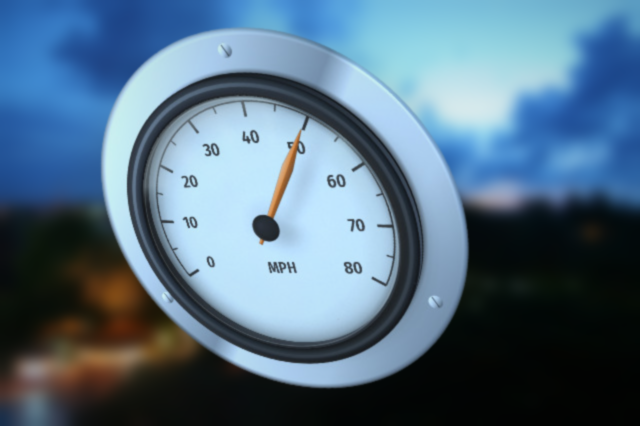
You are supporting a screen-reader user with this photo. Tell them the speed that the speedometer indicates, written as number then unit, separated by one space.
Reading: 50 mph
